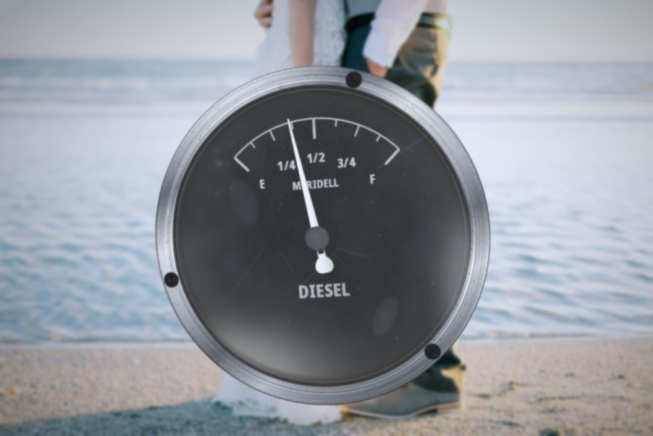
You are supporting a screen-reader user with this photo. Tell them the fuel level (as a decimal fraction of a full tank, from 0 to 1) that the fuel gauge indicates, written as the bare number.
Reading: 0.375
